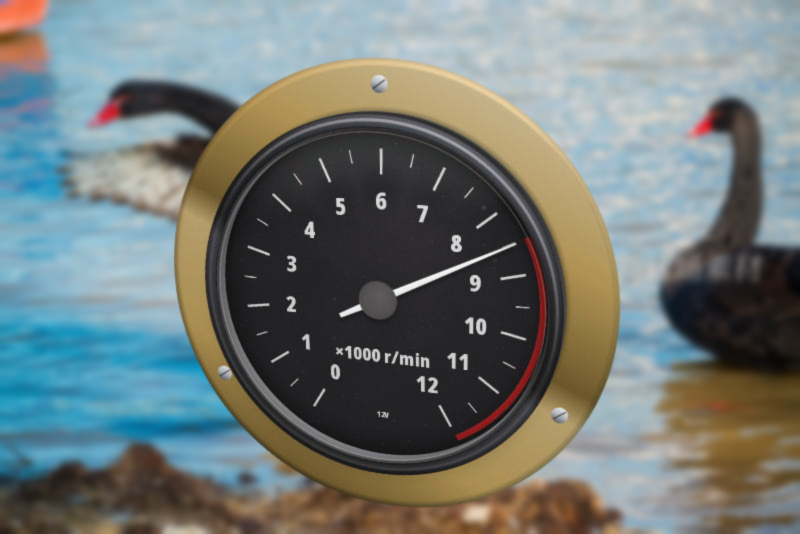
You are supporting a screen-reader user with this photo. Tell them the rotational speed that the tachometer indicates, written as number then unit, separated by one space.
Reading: 8500 rpm
